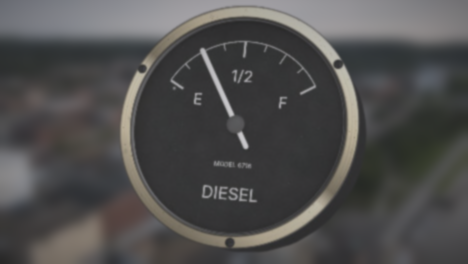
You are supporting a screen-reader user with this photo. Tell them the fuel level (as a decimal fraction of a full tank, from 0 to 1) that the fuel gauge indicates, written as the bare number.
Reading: 0.25
